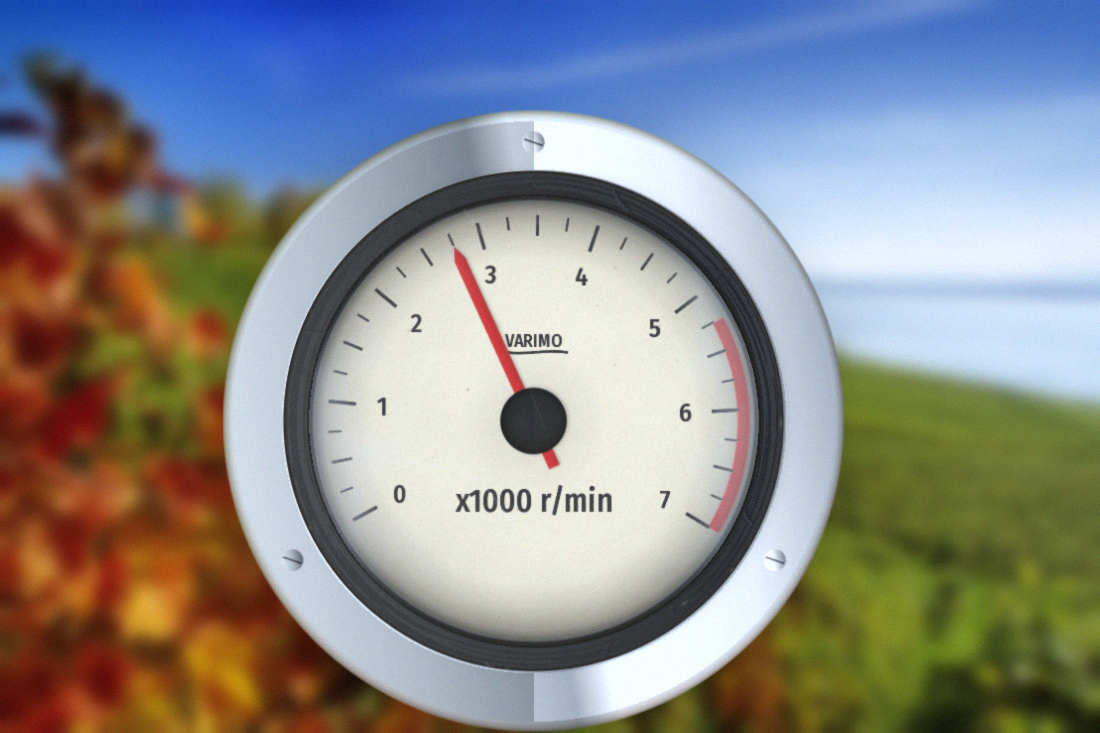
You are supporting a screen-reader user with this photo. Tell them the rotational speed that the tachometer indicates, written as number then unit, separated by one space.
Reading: 2750 rpm
